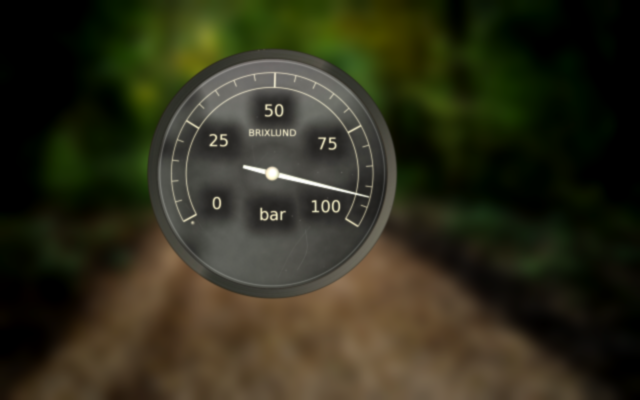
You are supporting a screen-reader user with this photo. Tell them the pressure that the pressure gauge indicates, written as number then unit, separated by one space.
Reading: 92.5 bar
